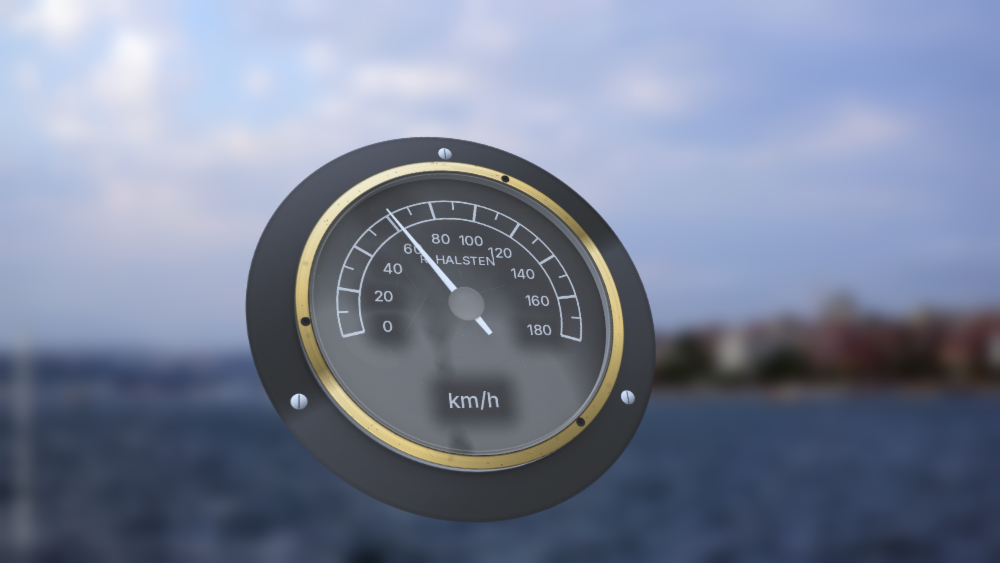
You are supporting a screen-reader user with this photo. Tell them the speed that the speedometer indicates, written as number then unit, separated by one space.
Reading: 60 km/h
